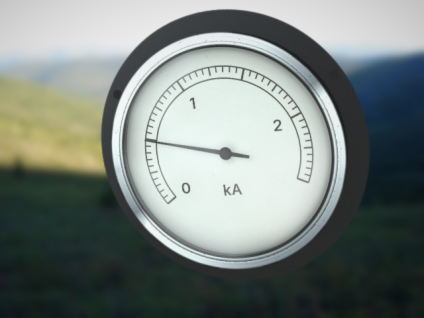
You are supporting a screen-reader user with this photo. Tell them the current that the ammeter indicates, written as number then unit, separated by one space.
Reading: 0.5 kA
